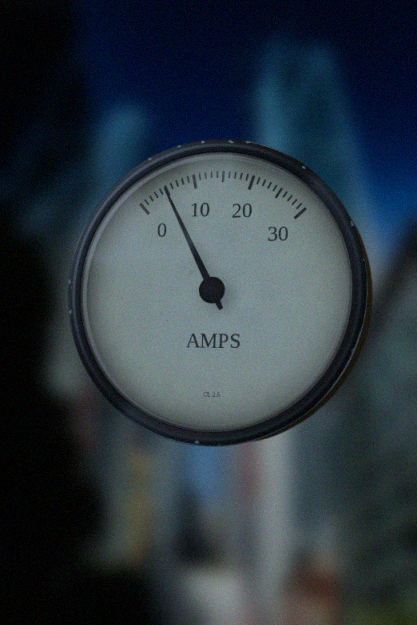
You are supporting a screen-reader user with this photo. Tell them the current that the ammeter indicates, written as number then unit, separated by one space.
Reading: 5 A
